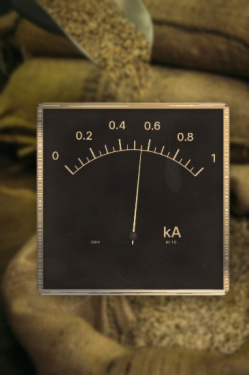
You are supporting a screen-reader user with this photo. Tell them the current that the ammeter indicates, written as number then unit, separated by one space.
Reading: 0.55 kA
